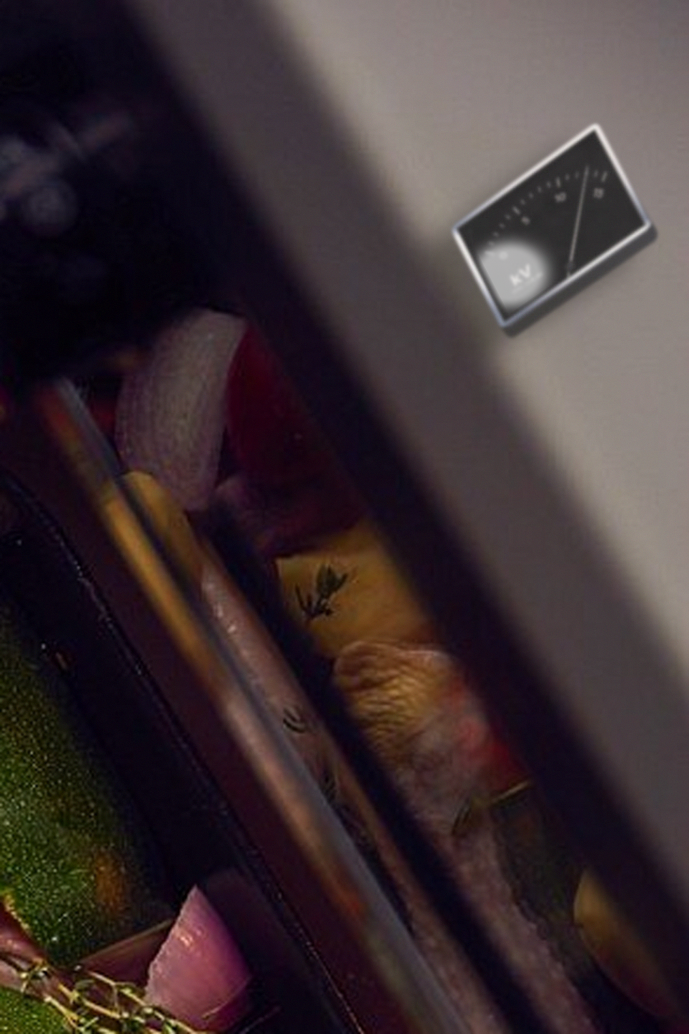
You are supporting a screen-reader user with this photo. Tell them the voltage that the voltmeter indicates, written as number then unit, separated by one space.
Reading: 13 kV
